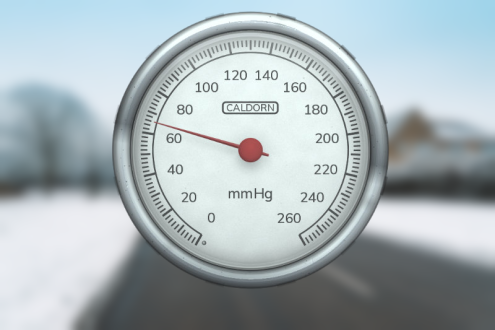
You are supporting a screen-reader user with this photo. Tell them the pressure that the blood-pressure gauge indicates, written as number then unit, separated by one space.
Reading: 66 mmHg
